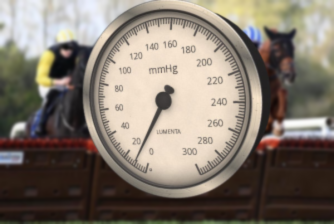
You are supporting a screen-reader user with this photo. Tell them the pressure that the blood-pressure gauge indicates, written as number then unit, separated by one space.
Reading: 10 mmHg
